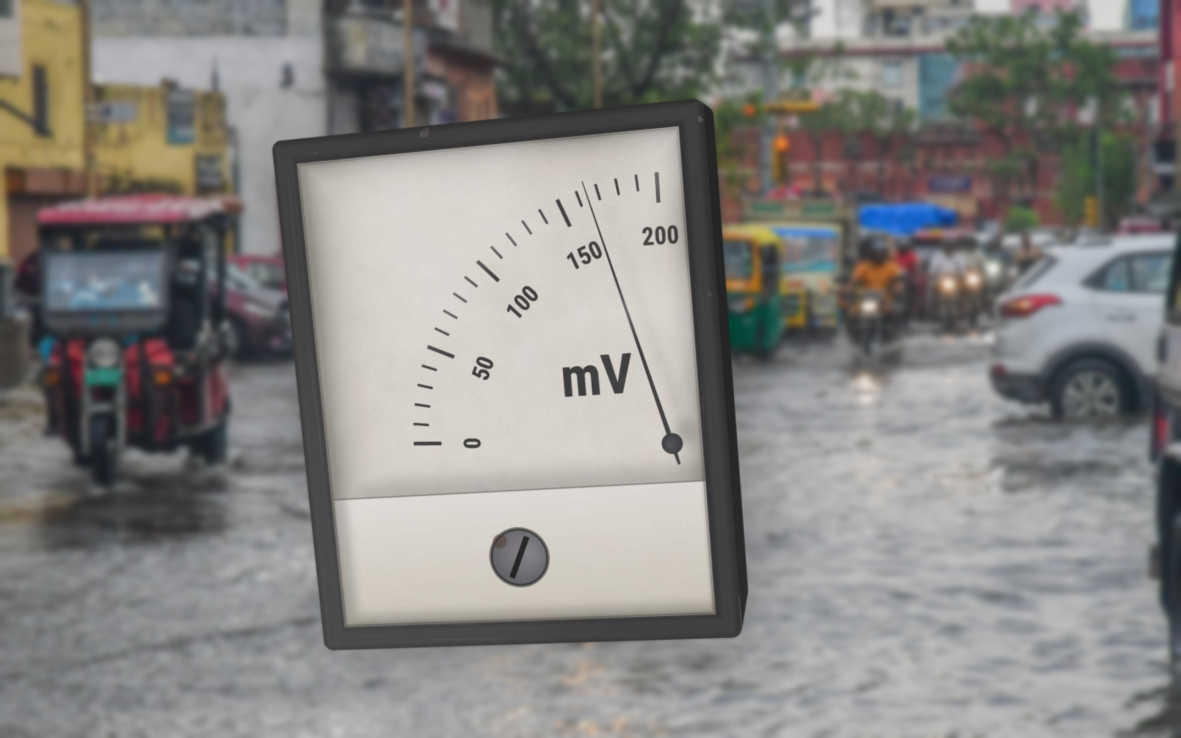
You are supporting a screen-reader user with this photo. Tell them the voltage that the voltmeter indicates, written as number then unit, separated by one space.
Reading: 165 mV
